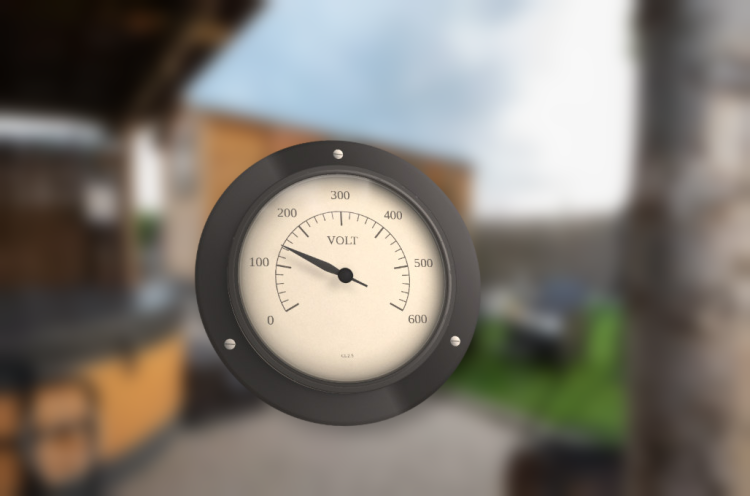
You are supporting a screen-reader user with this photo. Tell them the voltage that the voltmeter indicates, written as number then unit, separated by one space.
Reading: 140 V
